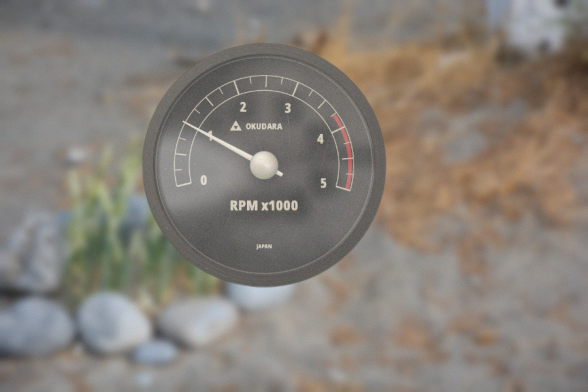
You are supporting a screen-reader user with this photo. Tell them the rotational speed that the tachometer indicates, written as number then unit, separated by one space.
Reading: 1000 rpm
